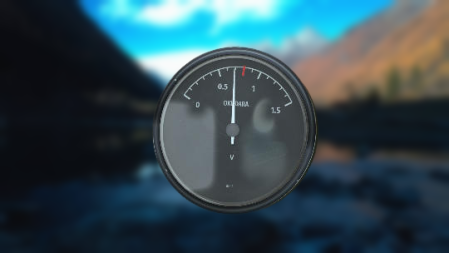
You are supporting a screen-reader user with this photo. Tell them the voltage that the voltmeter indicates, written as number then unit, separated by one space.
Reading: 0.7 V
